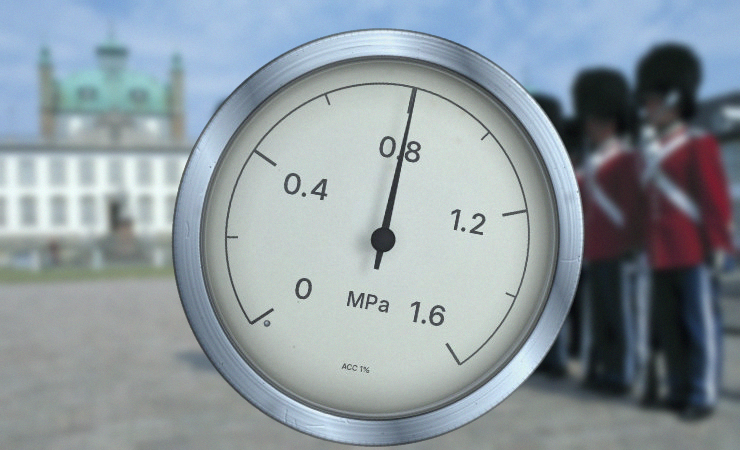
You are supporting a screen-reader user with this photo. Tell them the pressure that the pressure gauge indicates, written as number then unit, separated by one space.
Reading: 0.8 MPa
